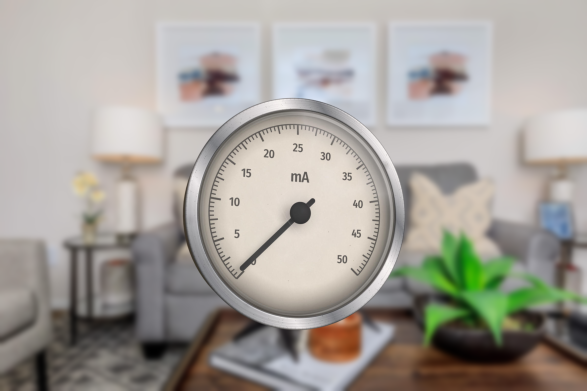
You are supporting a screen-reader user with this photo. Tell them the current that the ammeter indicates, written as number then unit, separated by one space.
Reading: 0.5 mA
